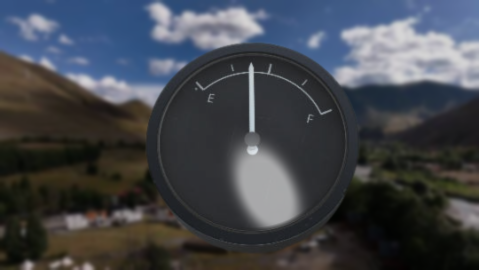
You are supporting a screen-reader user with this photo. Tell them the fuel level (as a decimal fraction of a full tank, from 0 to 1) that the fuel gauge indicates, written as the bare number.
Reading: 0.375
